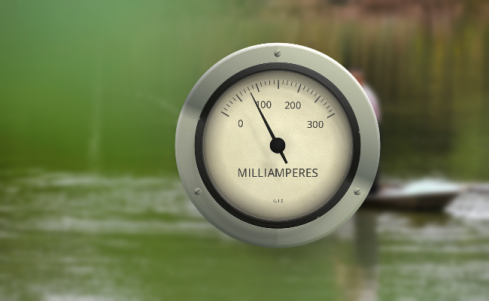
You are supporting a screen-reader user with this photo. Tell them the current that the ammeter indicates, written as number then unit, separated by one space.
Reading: 80 mA
